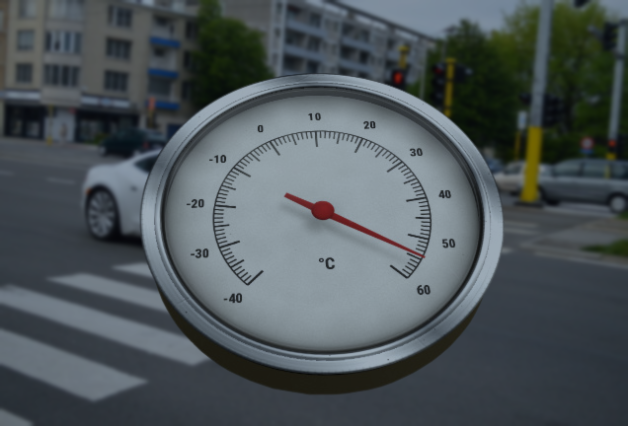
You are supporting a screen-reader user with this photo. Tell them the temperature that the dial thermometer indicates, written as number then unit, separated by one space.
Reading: 55 °C
